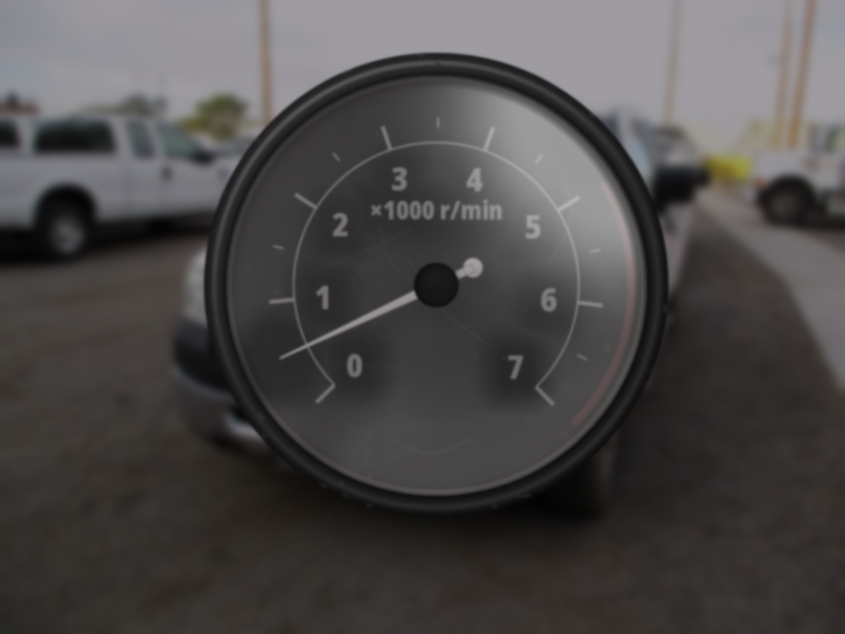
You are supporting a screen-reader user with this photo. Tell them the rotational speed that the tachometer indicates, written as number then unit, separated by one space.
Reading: 500 rpm
